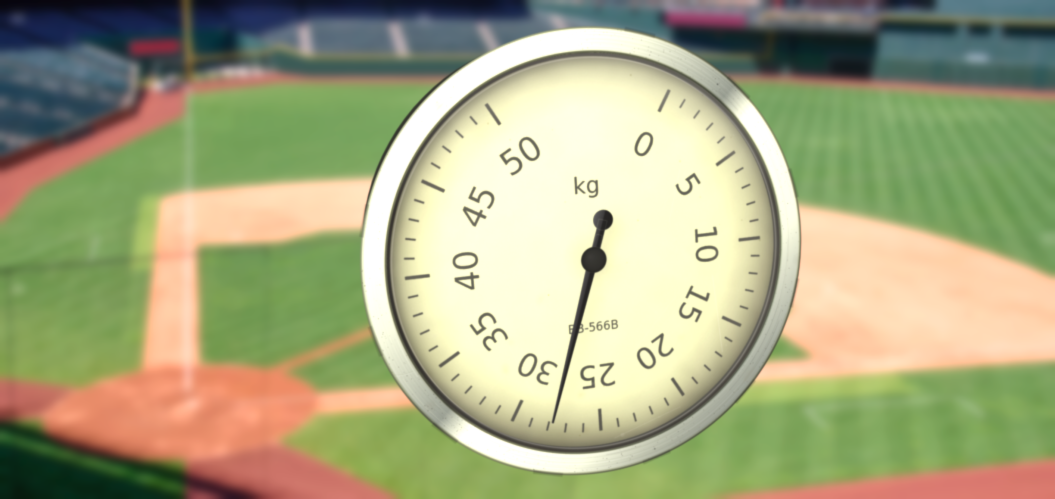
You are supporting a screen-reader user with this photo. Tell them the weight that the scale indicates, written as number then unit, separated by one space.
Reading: 28 kg
